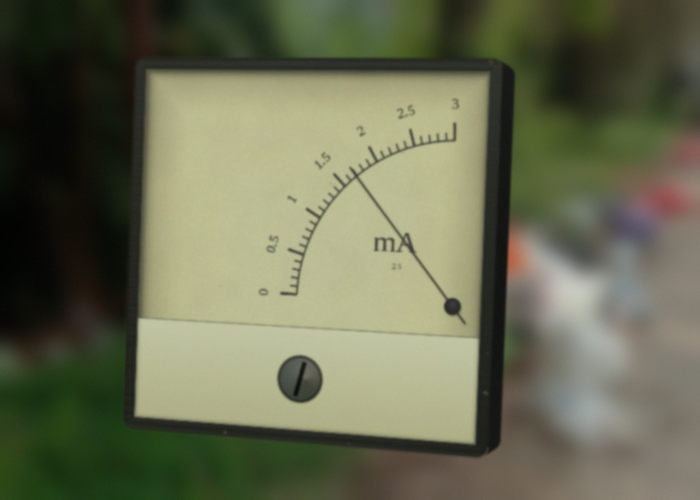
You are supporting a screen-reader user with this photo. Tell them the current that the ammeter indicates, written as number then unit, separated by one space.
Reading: 1.7 mA
